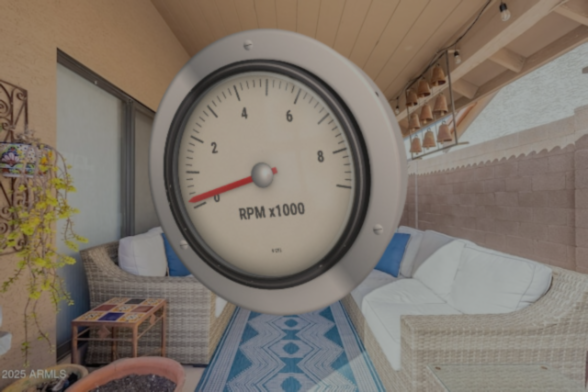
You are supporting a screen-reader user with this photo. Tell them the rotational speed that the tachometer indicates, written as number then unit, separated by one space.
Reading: 200 rpm
